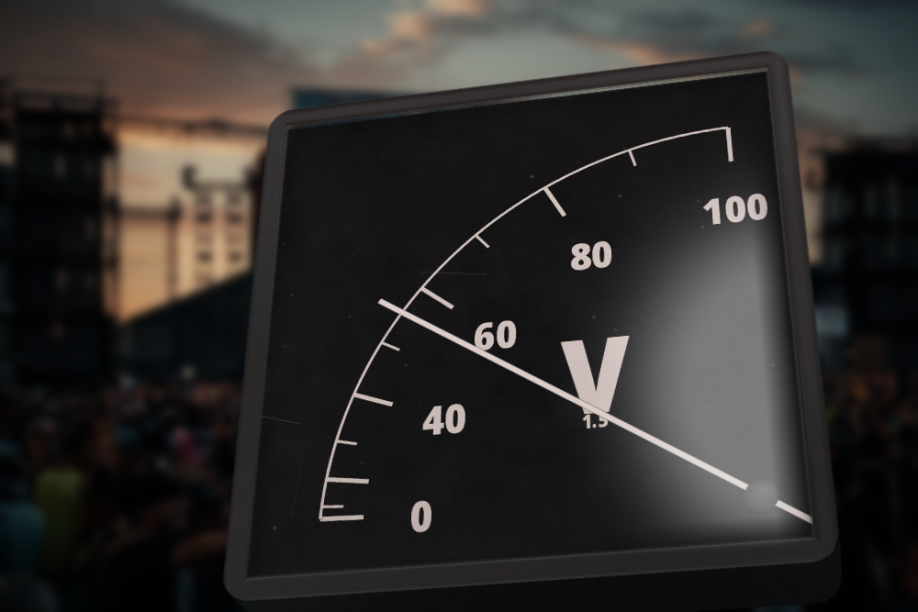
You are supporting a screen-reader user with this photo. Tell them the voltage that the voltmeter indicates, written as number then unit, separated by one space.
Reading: 55 V
